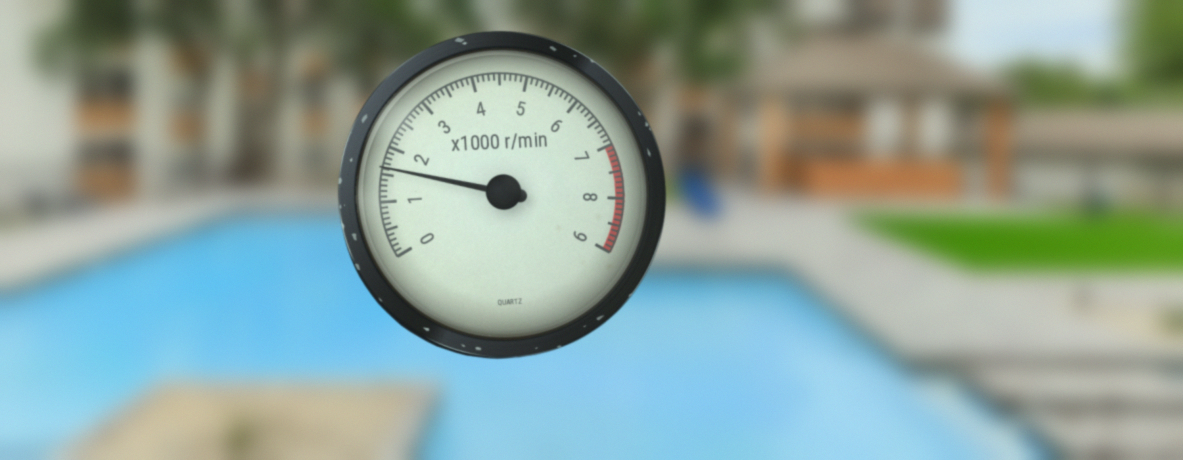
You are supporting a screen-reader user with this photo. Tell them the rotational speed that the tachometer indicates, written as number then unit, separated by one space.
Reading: 1600 rpm
